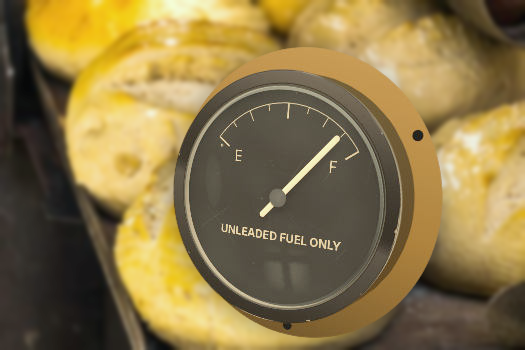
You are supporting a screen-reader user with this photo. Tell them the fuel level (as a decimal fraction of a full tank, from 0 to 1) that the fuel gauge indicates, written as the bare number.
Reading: 0.875
